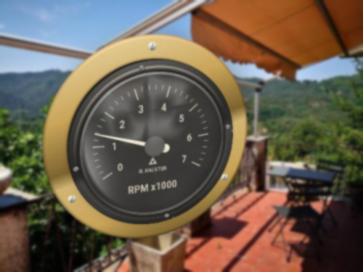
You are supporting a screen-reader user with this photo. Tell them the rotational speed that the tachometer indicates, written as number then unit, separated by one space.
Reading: 1400 rpm
